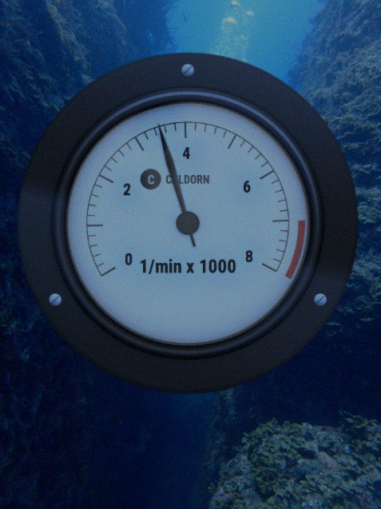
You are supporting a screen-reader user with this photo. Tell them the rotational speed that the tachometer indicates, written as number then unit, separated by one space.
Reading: 3500 rpm
